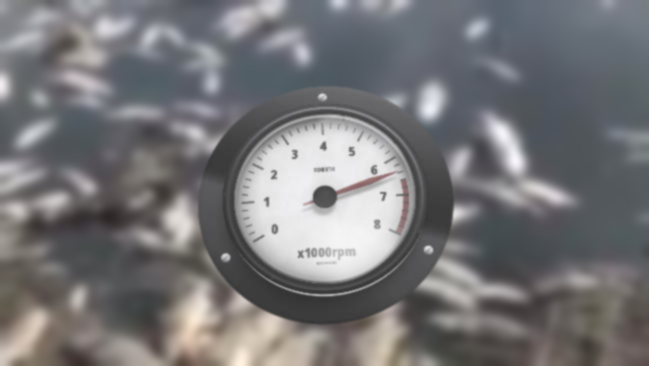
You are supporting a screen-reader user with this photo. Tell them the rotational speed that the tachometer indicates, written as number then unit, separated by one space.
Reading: 6400 rpm
